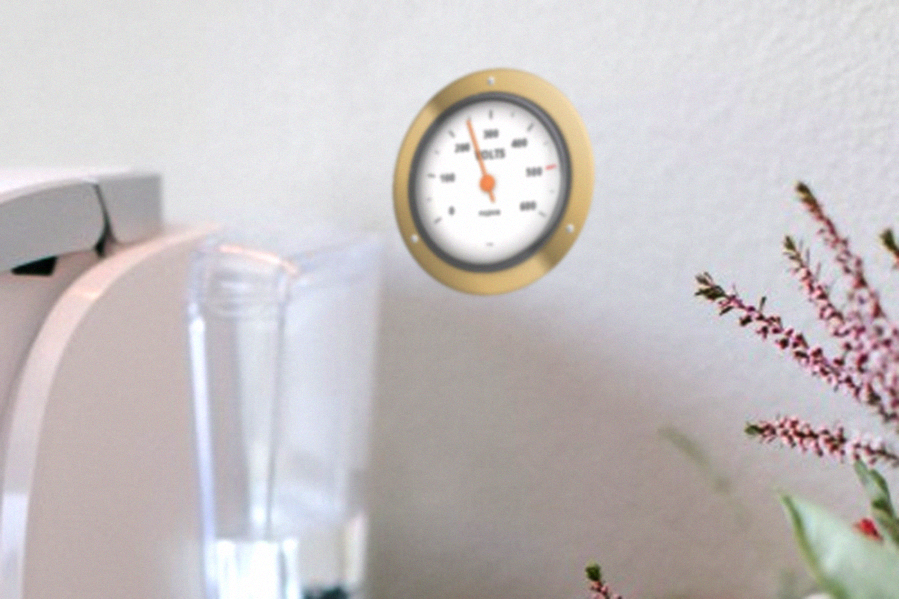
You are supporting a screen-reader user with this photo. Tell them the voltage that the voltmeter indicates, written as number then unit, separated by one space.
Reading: 250 V
